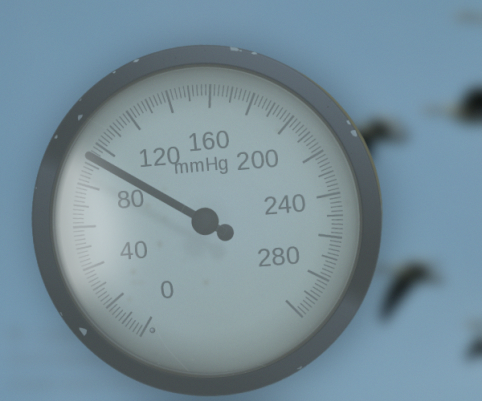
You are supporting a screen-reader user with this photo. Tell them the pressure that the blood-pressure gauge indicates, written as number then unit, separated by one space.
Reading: 94 mmHg
